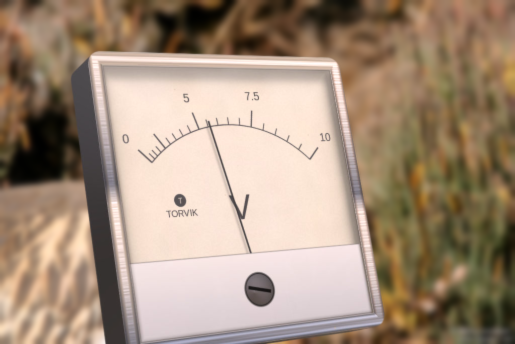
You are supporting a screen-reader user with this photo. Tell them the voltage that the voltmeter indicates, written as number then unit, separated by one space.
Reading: 5.5 V
